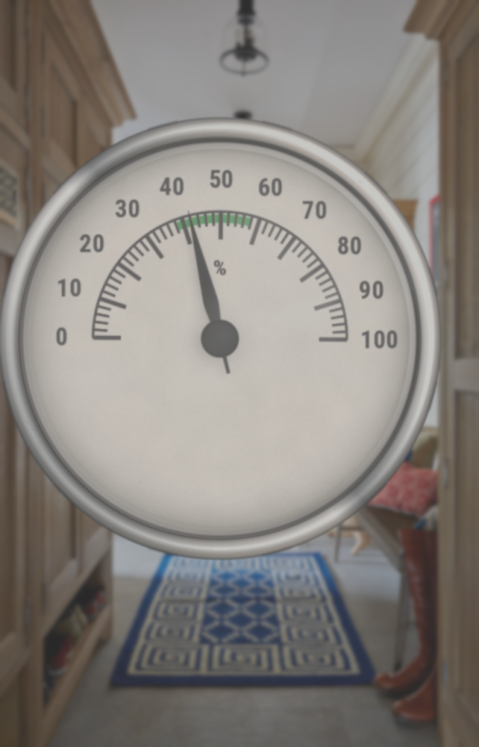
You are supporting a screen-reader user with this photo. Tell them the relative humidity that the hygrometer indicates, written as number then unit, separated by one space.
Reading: 42 %
